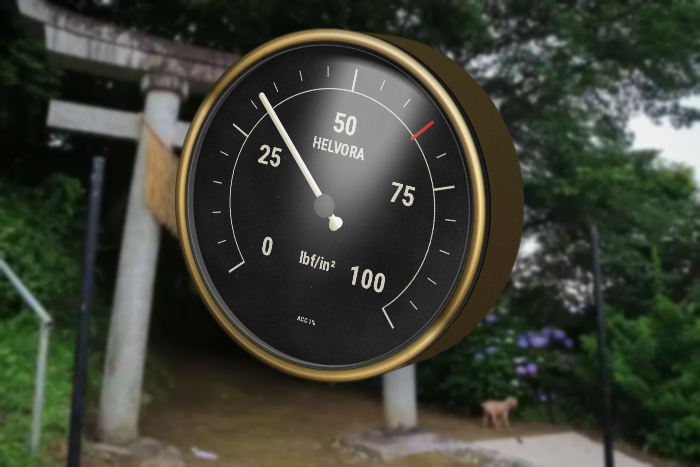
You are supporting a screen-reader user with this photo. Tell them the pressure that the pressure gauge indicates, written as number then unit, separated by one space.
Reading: 32.5 psi
